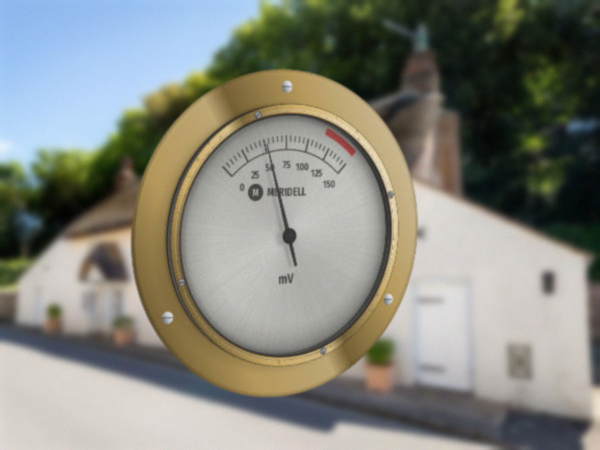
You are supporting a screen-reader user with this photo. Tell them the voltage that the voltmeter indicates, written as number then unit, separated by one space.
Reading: 50 mV
